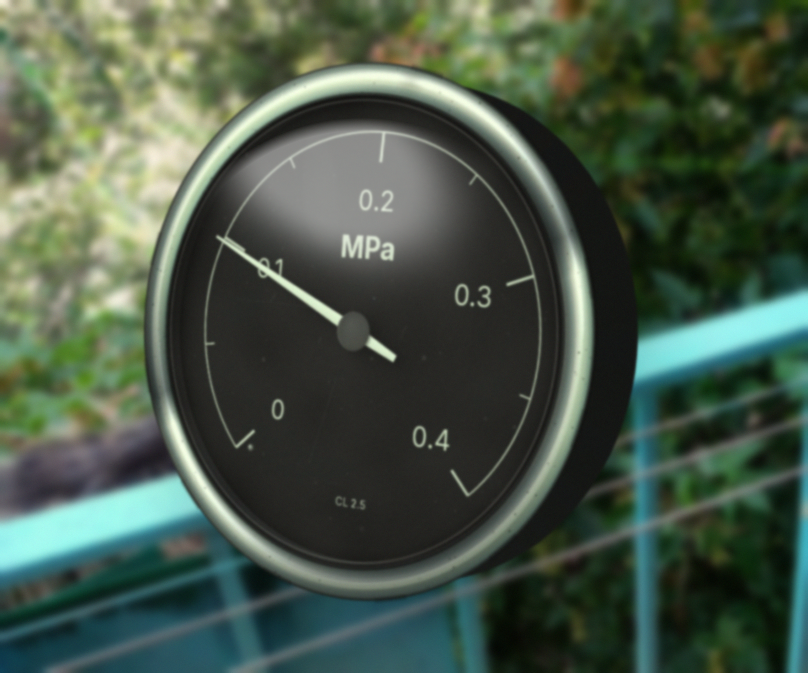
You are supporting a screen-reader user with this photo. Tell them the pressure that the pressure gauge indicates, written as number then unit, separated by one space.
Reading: 0.1 MPa
